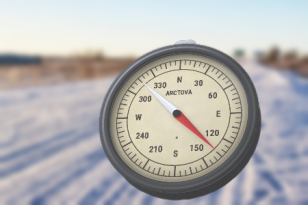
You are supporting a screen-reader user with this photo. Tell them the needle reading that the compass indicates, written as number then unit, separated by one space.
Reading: 135 °
